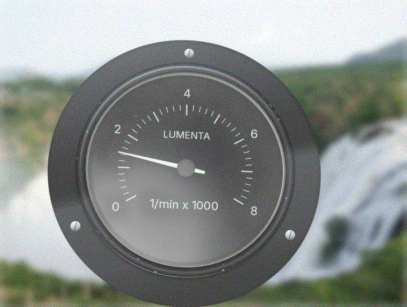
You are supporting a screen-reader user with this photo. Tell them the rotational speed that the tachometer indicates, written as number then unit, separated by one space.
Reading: 1400 rpm
